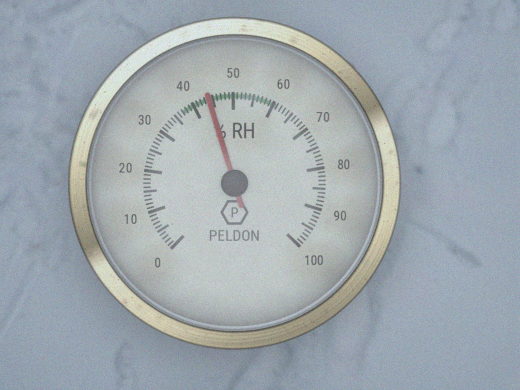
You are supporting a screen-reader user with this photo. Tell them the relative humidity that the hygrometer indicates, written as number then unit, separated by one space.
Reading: 44 %
